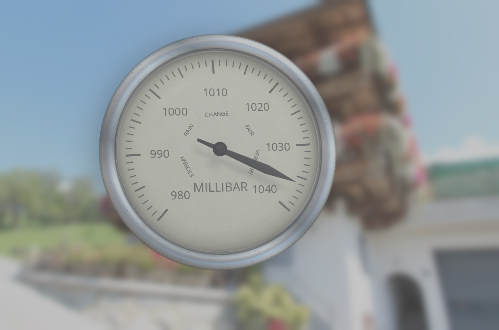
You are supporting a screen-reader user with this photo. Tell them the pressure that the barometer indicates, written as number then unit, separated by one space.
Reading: 1036 mbar
